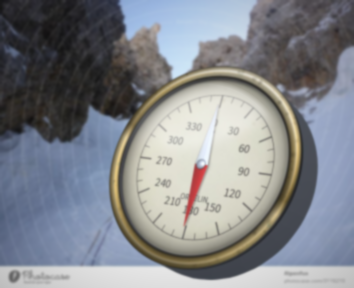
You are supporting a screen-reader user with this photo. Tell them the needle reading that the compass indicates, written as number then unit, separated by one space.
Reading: 180 °
